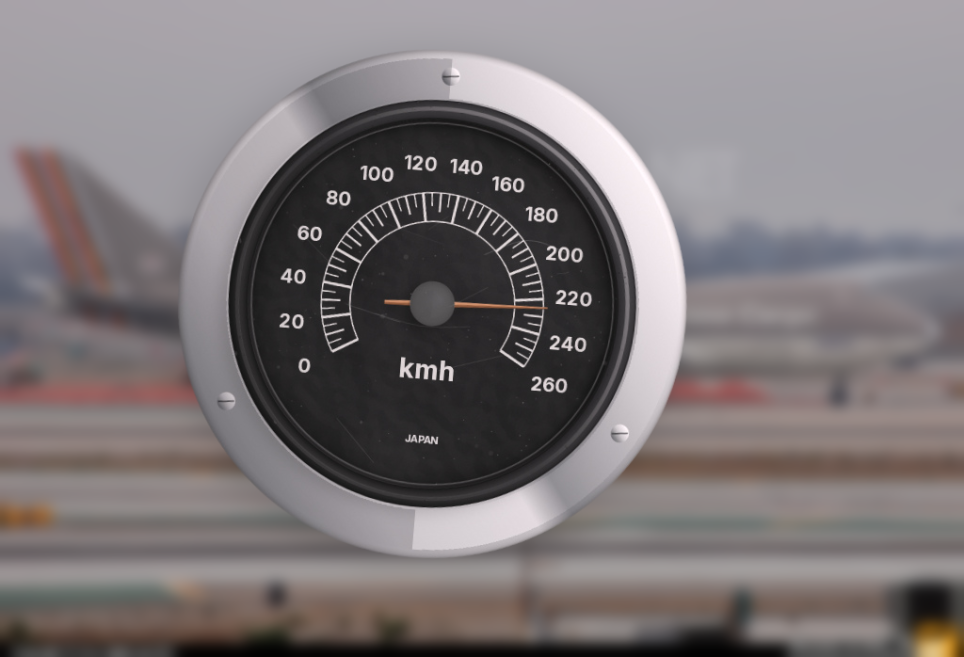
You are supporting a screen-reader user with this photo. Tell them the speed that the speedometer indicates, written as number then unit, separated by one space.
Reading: 225 km/h
